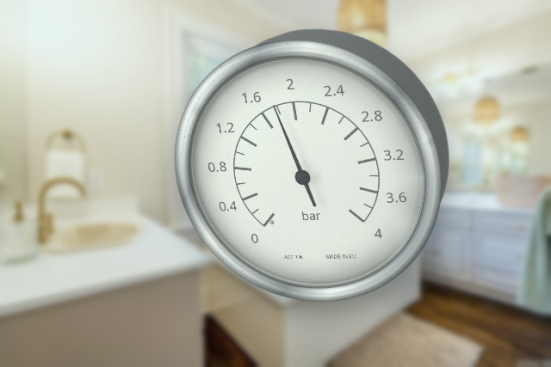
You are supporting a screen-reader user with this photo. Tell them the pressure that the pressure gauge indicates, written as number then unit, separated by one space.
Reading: 1.8 bar
